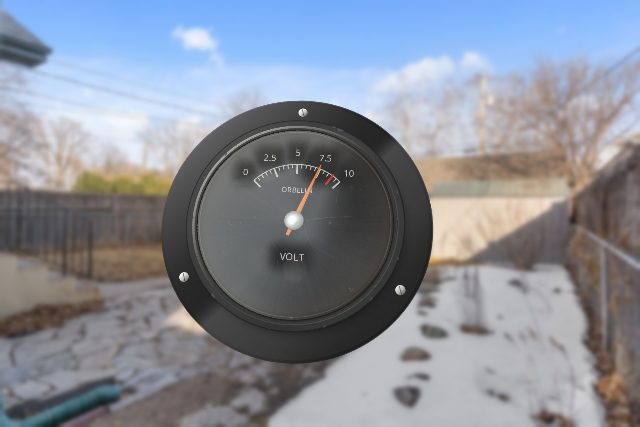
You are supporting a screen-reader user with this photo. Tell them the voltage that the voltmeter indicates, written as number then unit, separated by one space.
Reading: 7.5 V
